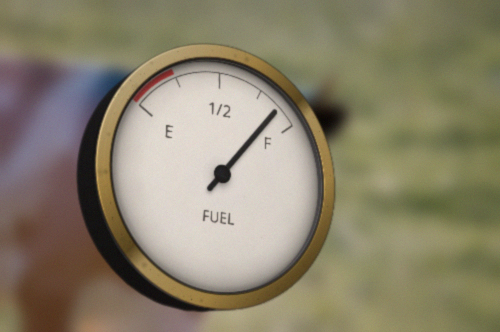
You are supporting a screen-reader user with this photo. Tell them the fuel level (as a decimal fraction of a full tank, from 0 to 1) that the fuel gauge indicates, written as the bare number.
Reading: 0.875
